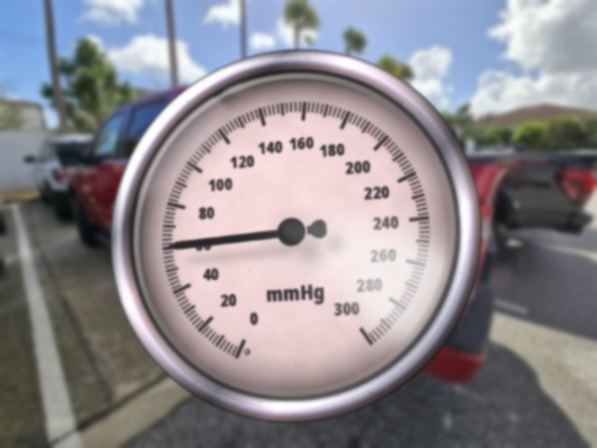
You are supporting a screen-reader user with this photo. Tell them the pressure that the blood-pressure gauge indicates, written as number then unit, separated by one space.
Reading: 60 mmHg
